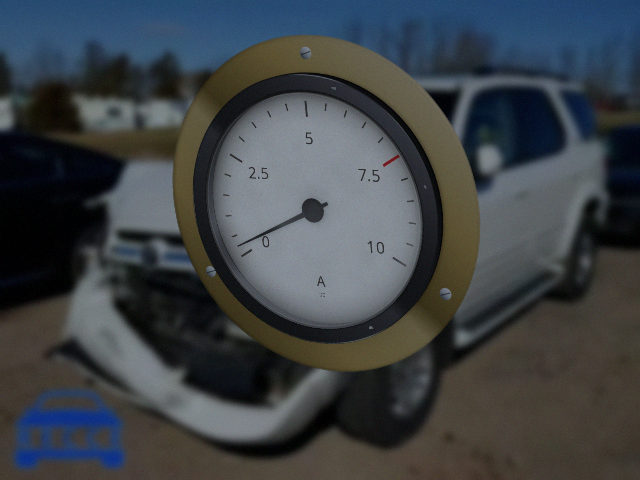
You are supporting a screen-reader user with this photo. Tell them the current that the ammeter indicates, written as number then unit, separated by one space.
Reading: 0.25 A
